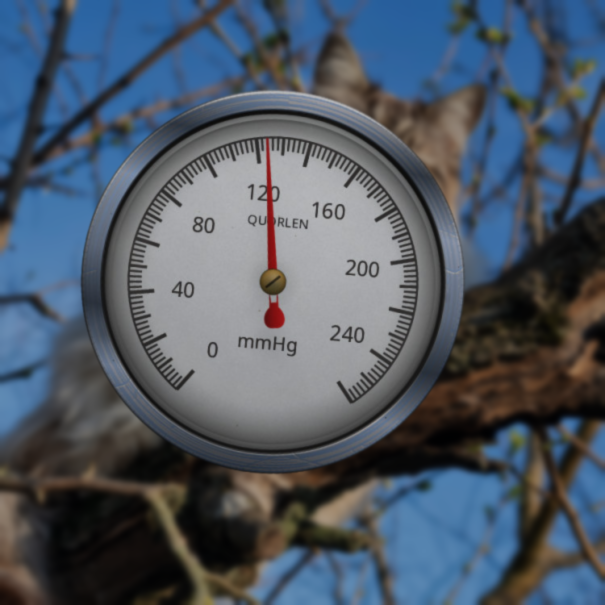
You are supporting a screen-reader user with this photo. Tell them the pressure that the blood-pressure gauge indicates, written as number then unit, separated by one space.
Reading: 124 mmHg
